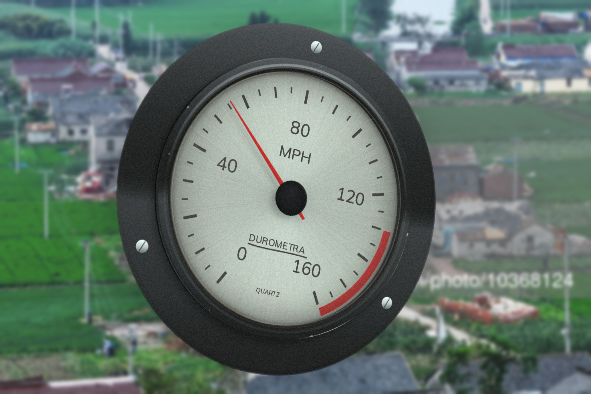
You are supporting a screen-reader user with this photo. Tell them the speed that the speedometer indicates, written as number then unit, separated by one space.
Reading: 55 mph
